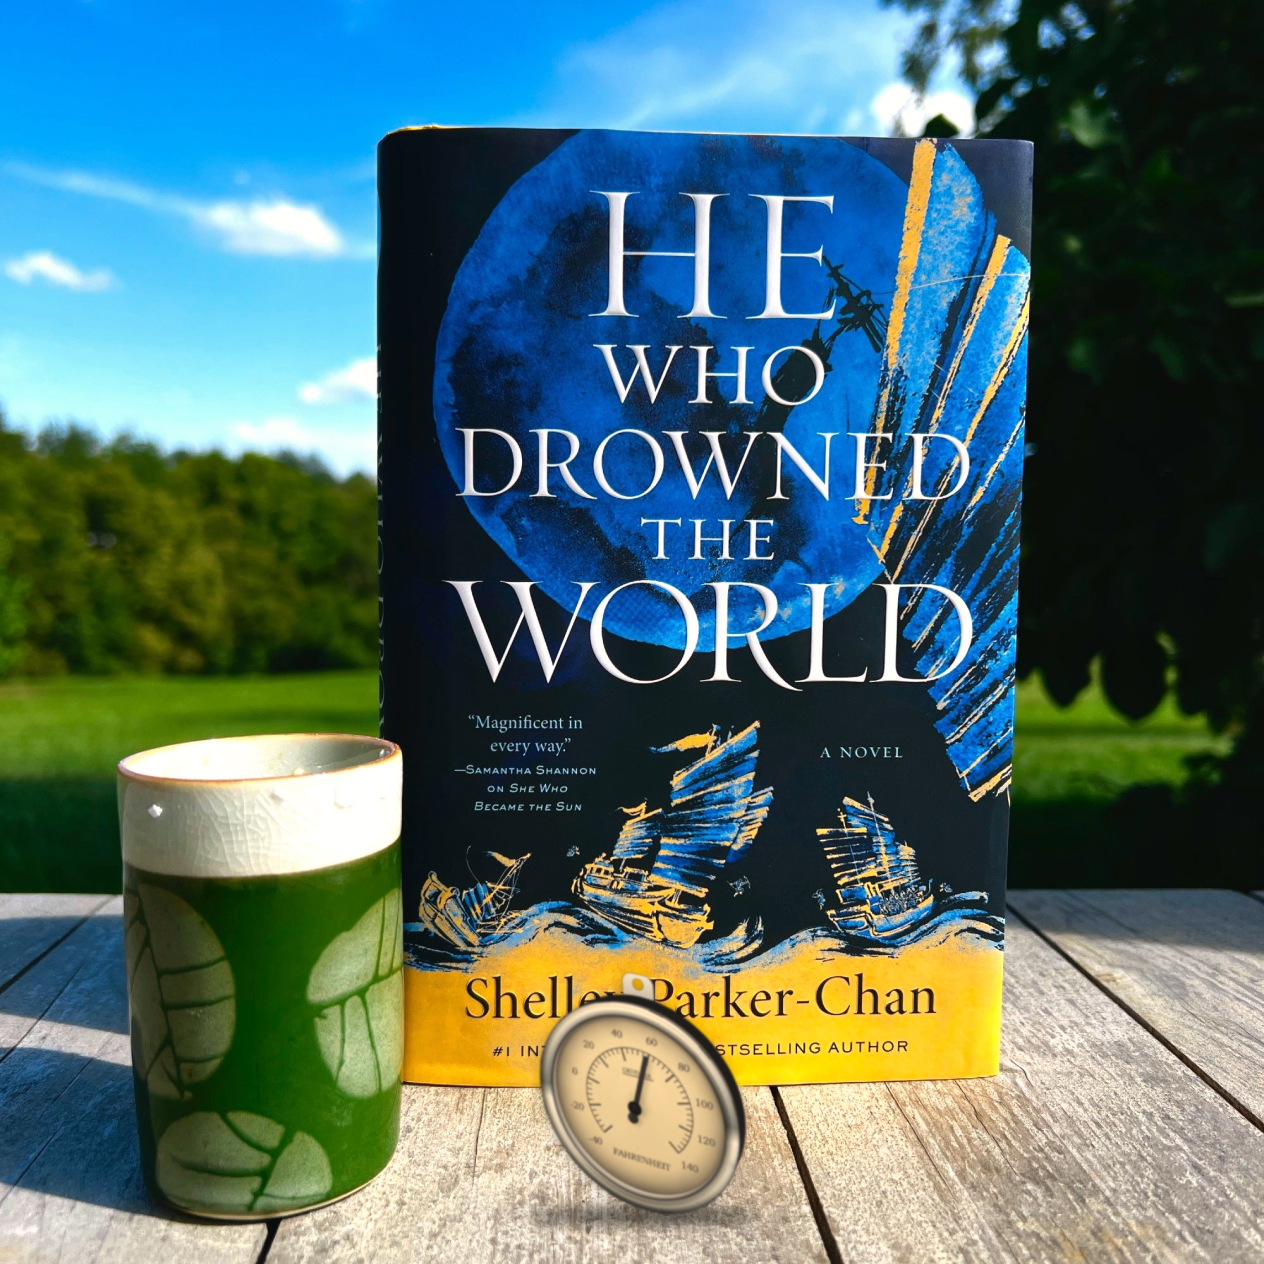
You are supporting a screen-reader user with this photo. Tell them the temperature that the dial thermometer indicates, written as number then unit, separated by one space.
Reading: 60 °F
